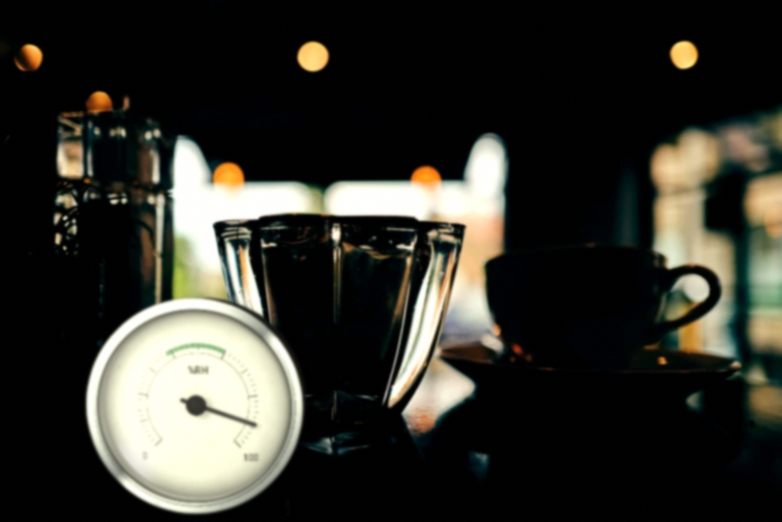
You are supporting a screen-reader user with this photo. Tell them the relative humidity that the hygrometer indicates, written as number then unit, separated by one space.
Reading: 90 %
